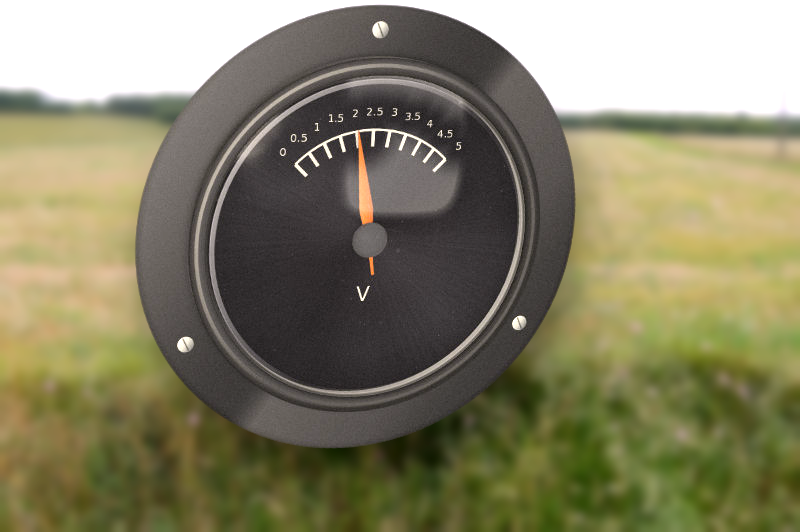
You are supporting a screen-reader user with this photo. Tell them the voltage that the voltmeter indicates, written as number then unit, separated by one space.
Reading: 2 V
